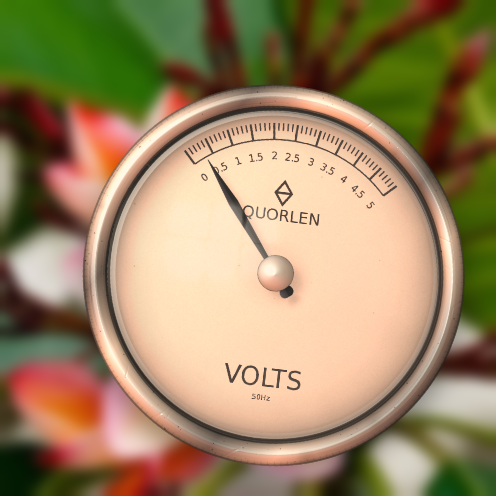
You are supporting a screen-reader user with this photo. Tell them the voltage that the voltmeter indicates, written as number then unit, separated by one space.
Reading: 0.3 V
